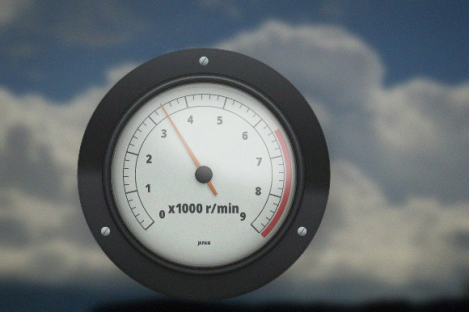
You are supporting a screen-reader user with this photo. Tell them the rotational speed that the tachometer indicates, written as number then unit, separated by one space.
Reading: 3400 rpm
